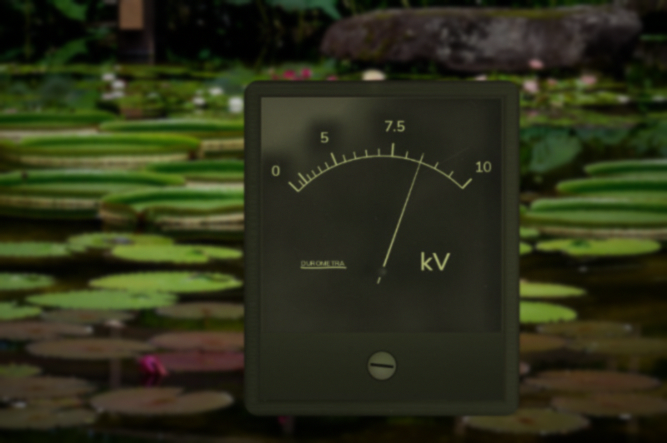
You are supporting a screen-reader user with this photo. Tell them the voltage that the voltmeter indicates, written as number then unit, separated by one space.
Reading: 8.5 kV
